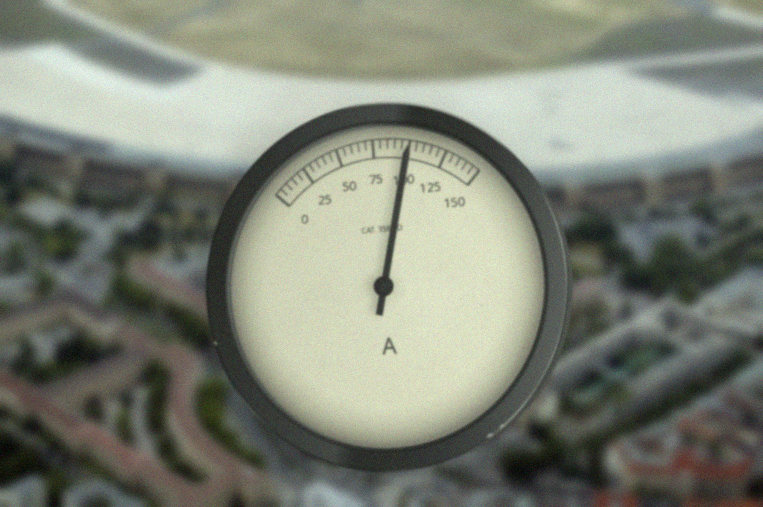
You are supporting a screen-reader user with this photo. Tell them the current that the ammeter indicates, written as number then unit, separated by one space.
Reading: 100 A
